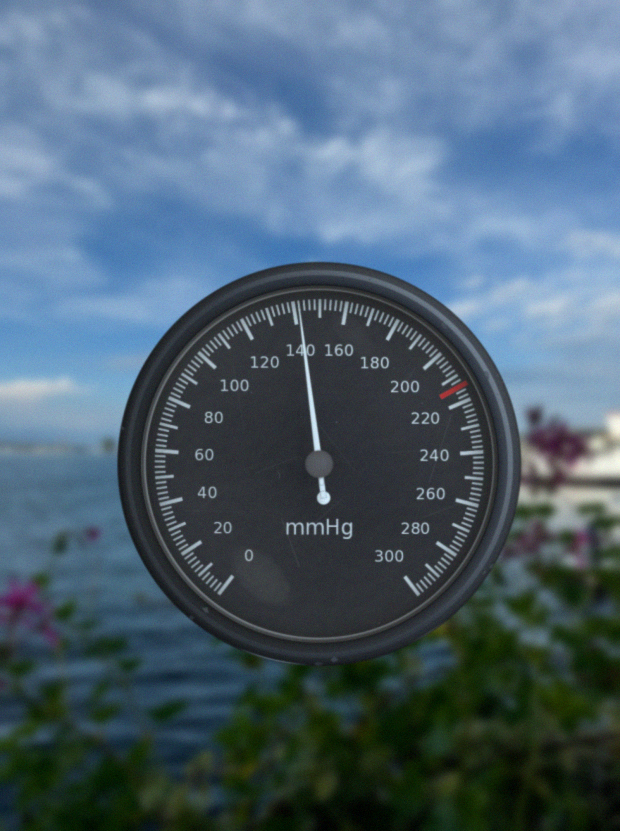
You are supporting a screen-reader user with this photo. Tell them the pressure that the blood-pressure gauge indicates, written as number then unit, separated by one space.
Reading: 142 mmHg
